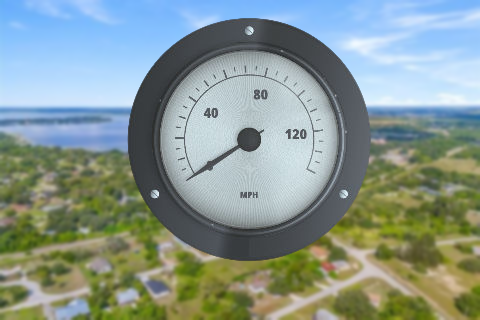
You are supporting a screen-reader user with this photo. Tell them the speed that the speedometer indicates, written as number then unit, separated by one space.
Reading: 0 mph
